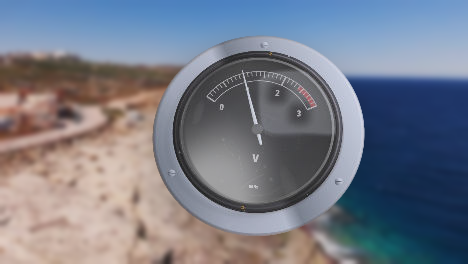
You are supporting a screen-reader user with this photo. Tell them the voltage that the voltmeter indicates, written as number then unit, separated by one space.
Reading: 1 V
